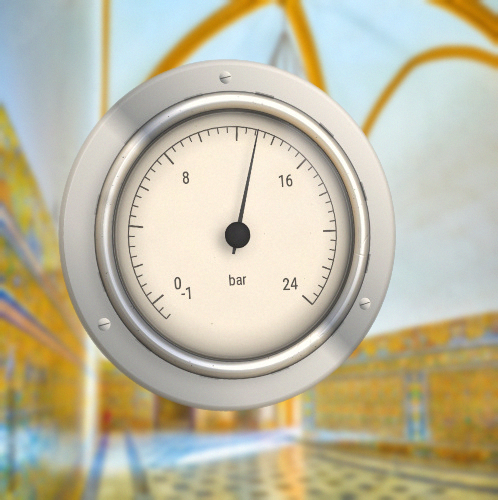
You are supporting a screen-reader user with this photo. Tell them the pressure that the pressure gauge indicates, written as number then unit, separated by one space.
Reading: 13 bar
